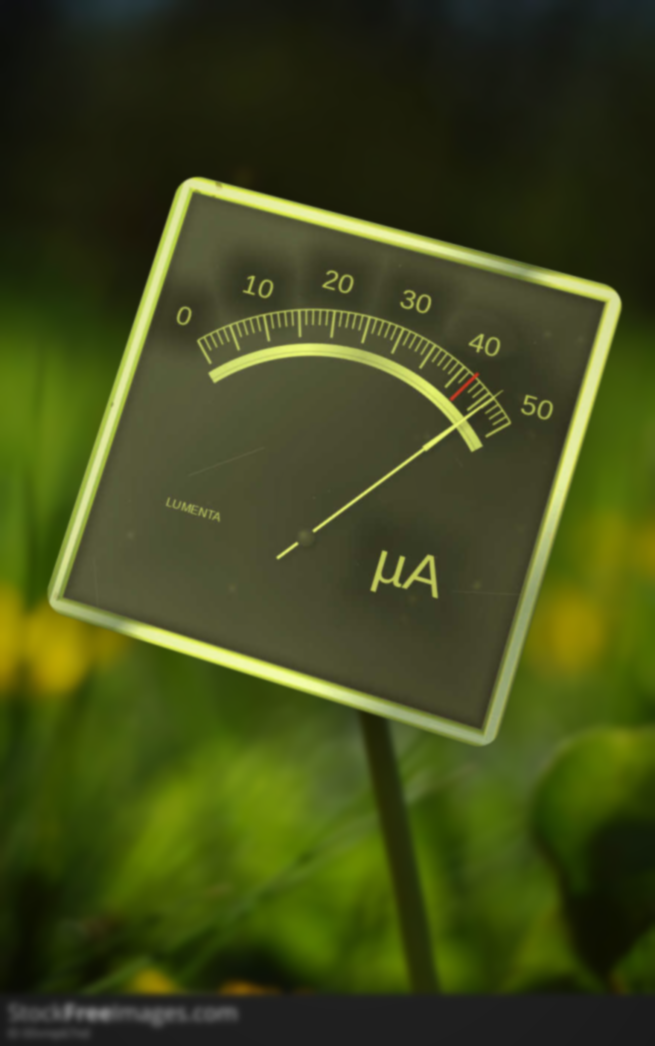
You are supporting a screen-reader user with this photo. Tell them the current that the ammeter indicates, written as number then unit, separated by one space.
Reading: 46 µA
